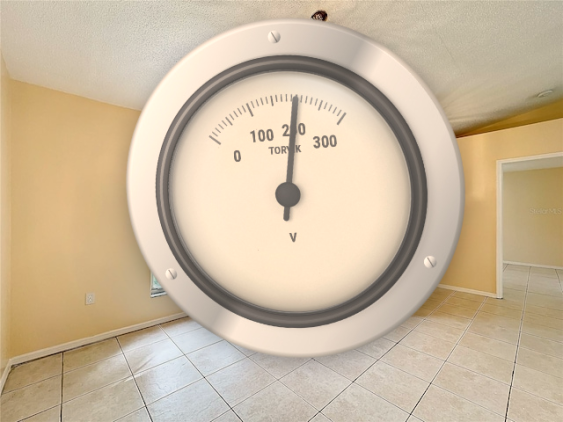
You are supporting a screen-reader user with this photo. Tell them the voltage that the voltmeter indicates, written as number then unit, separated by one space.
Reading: 200 V
